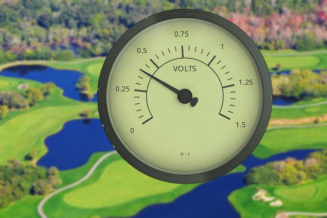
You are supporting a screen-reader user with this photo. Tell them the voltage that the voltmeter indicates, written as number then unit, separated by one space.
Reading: 0.4 V
